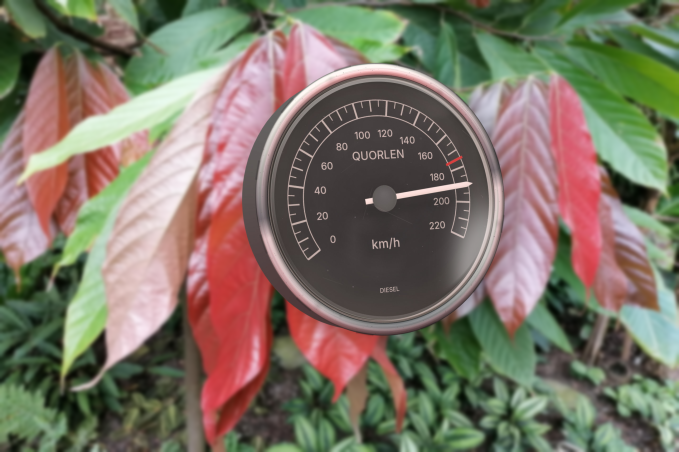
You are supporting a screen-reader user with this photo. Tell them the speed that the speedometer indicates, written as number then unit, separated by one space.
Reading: 190 km/h
